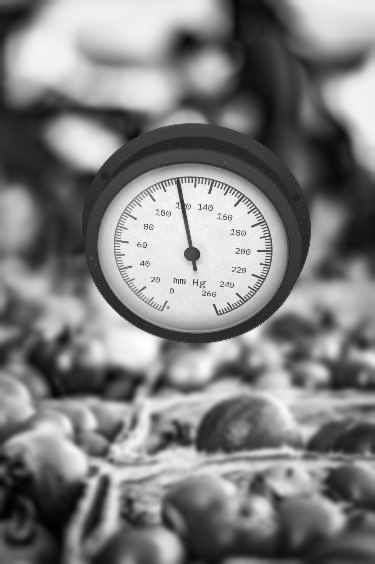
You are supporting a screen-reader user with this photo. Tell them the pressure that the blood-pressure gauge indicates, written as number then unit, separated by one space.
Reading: 120 mmHg
